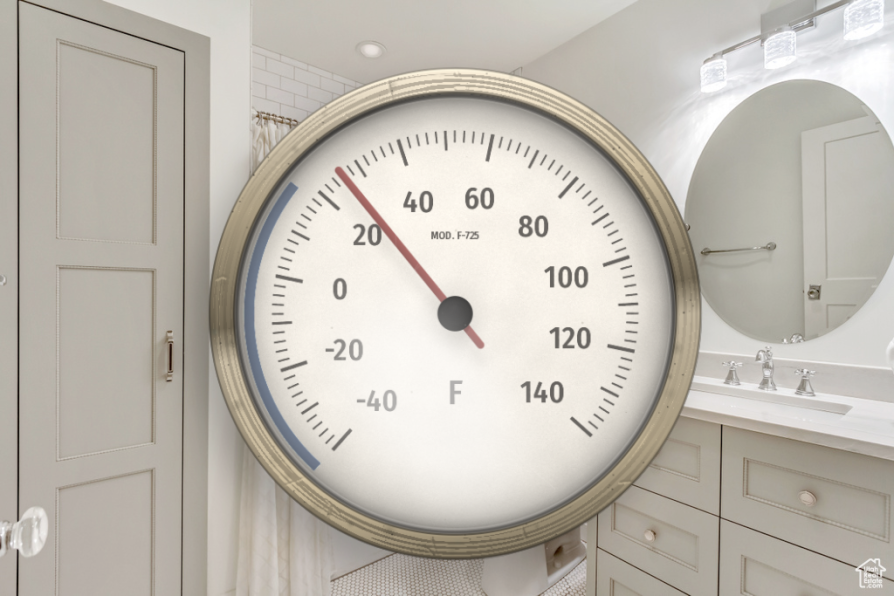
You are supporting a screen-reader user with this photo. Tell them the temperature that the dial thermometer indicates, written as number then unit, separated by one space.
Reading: 26 °F
